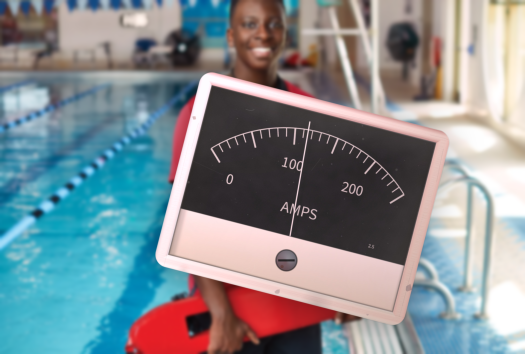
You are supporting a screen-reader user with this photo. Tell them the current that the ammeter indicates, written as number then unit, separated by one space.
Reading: 115 A
